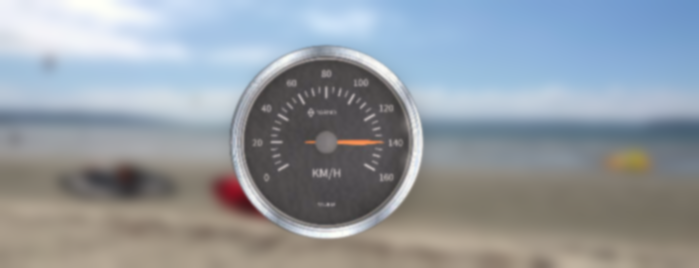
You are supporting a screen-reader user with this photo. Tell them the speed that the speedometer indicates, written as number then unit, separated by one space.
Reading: 140 km/h
